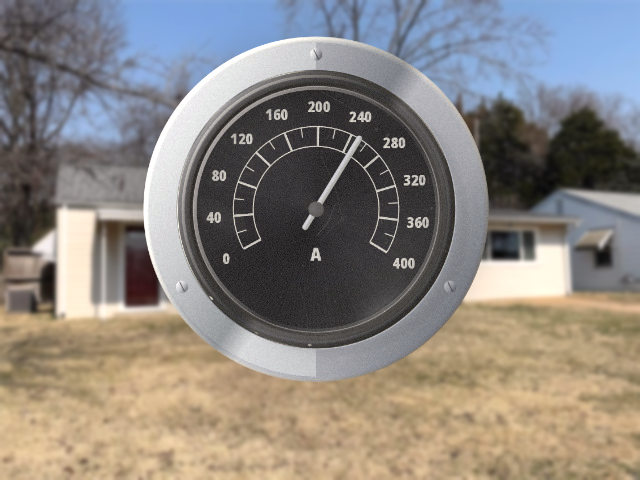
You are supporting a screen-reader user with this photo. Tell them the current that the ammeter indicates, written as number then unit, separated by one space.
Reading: 250 A
